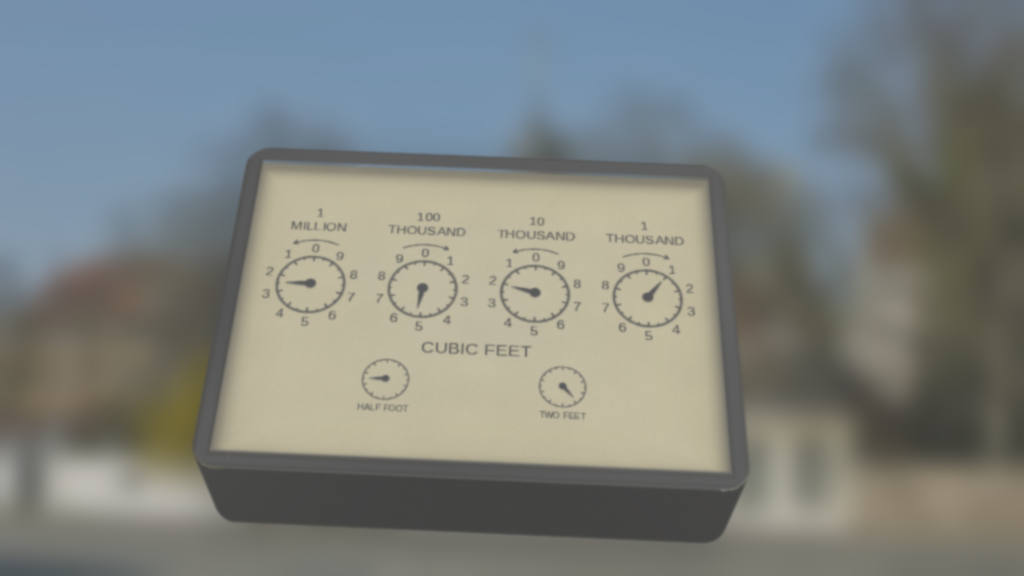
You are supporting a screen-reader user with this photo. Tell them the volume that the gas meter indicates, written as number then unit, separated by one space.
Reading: 252100 ft³
